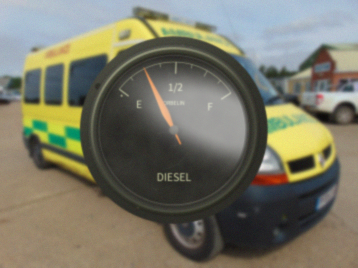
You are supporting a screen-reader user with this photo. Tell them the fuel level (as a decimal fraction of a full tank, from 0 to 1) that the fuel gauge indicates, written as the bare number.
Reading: 0.25
